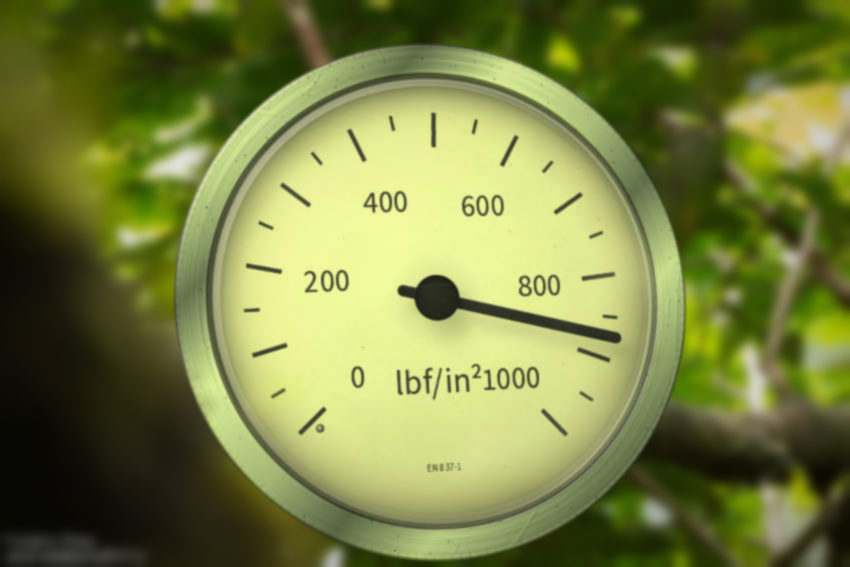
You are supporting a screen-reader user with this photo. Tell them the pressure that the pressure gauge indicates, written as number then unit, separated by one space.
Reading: 875 psi
